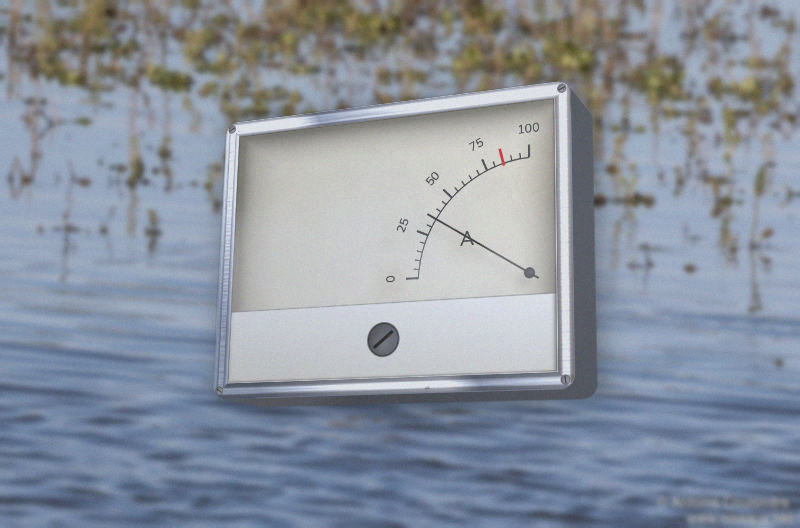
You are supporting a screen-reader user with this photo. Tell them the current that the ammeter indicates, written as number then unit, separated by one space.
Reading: 35 A
